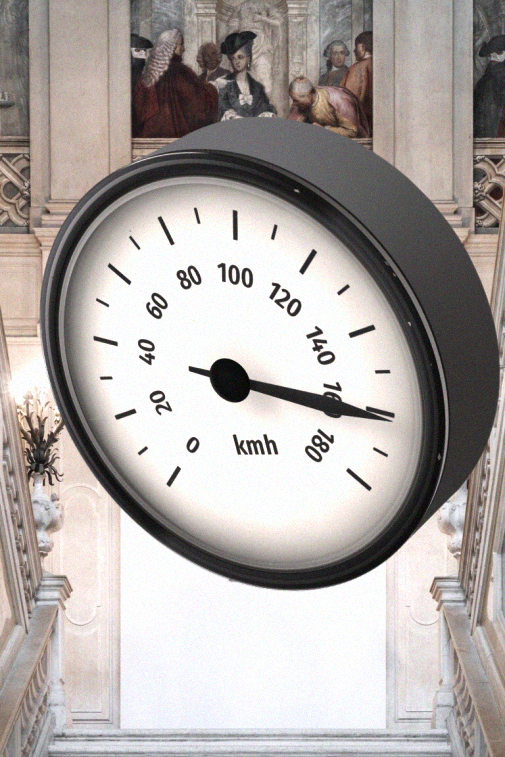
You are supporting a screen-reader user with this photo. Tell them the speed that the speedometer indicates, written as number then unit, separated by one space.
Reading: 160 km/h
